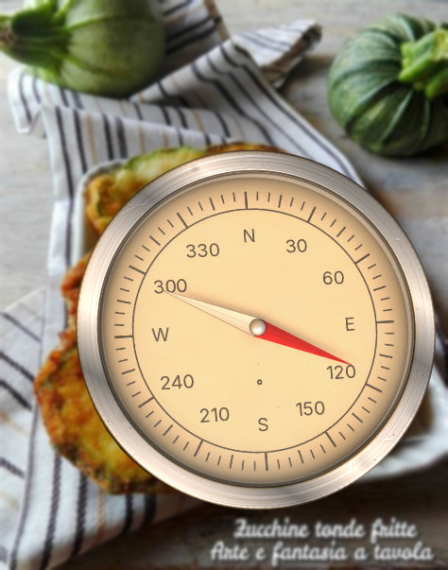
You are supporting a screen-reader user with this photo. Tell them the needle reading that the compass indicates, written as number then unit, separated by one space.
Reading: 115 °
